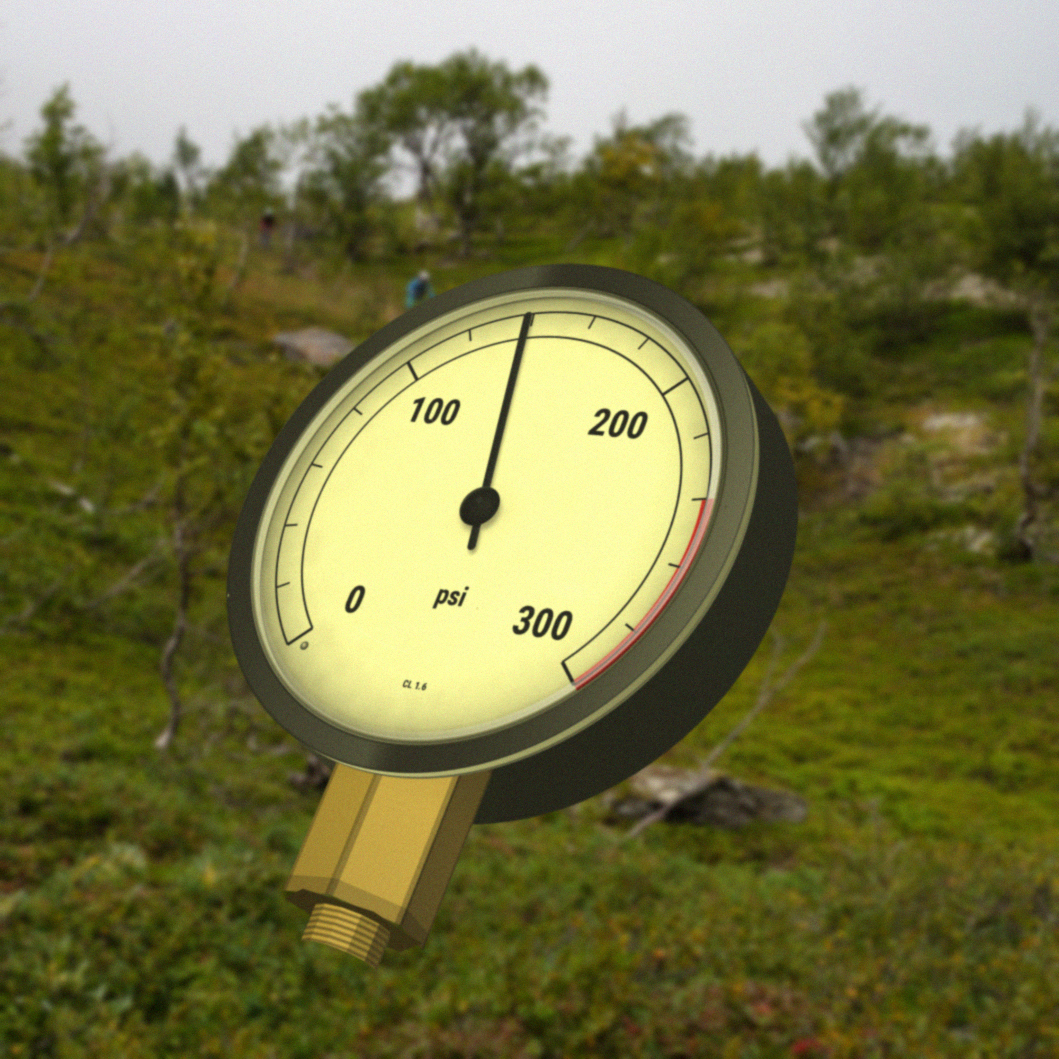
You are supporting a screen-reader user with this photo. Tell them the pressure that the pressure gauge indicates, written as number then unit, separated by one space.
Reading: 140 psi
